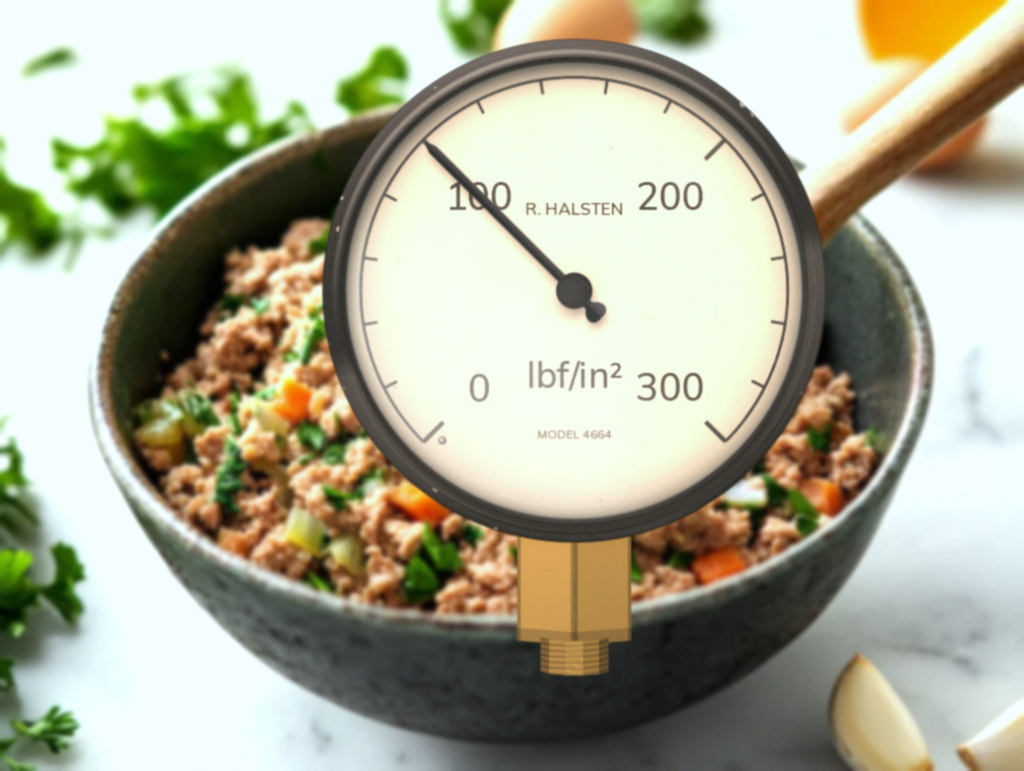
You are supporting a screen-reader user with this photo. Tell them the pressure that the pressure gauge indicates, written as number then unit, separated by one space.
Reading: 100 psi
